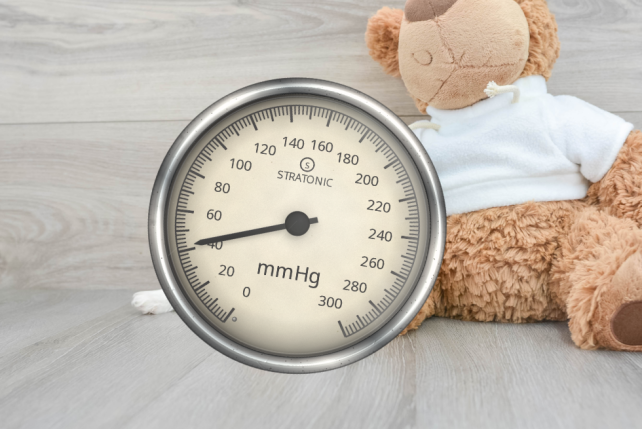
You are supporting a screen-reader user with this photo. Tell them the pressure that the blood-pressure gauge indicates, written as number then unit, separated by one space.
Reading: 42 mmHg
